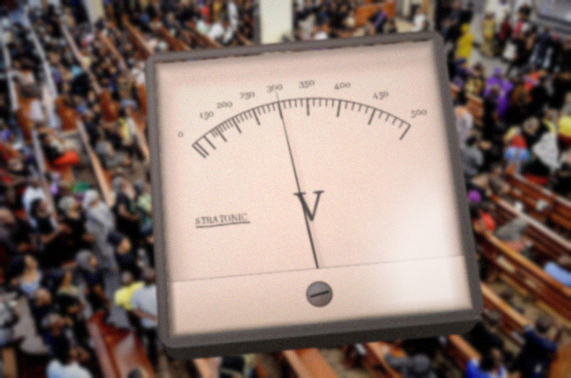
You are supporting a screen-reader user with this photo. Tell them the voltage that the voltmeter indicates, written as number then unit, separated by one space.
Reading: 300 V
